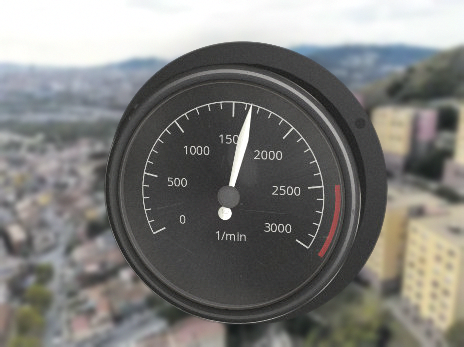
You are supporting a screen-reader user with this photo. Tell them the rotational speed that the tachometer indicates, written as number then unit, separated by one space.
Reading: 1650 rpm
